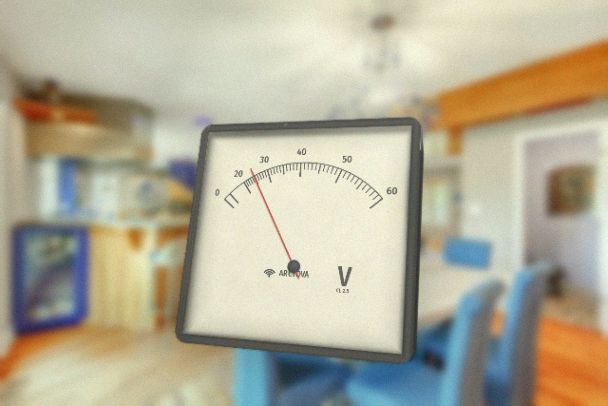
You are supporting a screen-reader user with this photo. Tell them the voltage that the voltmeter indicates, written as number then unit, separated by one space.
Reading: 25 V
